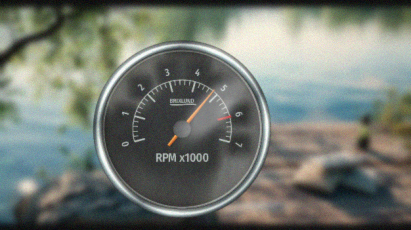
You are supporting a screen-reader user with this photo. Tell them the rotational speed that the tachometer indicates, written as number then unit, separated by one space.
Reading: 4800 rpm
